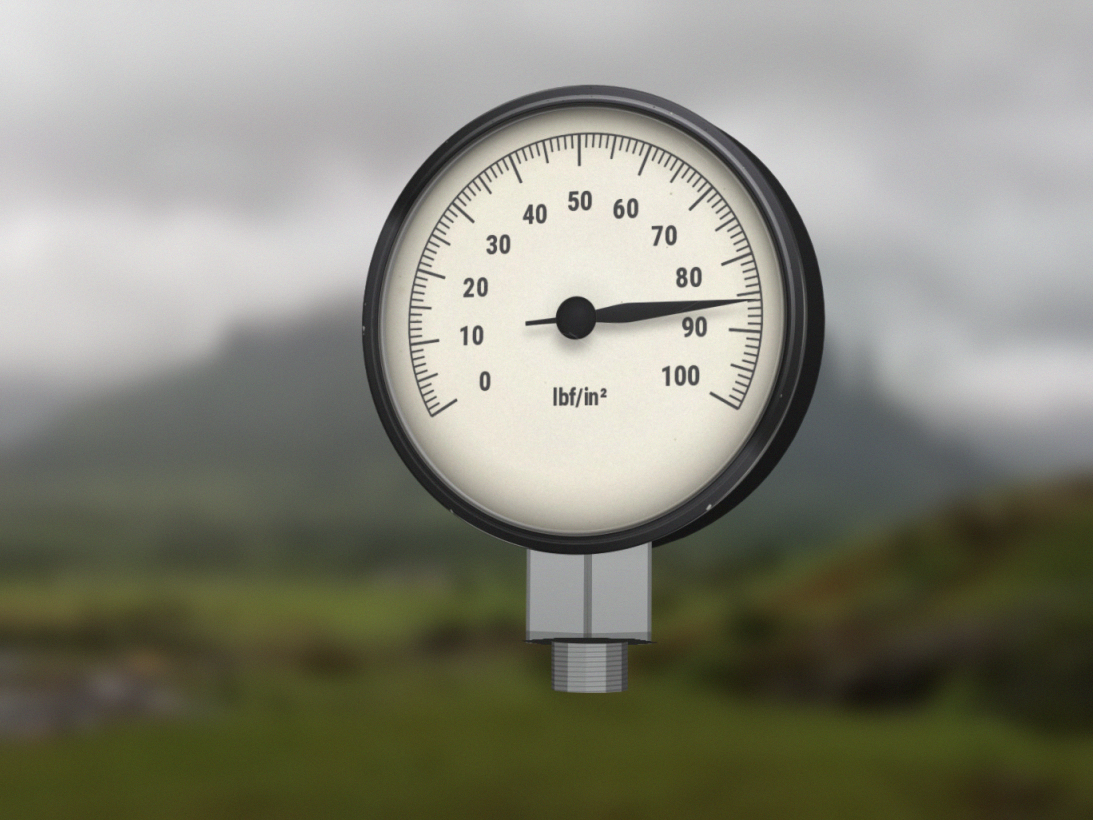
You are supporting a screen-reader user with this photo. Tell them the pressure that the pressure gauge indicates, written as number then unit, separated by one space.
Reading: 86 psi
